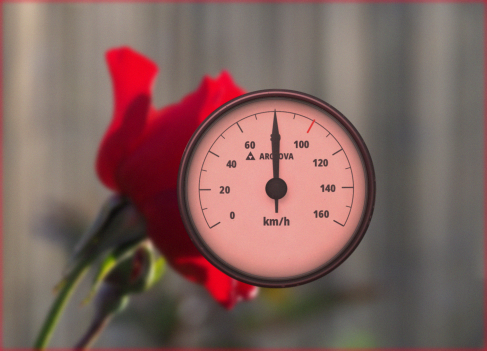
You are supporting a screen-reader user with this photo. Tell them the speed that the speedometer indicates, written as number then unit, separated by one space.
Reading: 80 km/h
